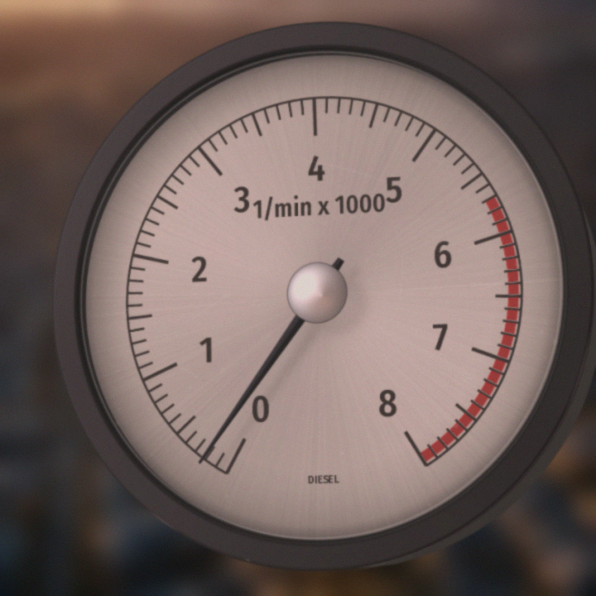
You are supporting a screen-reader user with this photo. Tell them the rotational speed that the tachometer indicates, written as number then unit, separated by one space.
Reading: 200 rpm
